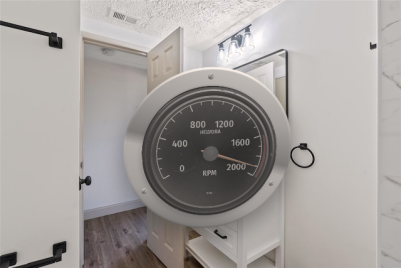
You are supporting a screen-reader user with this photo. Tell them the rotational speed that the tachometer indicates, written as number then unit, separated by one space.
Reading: 1900 rpm
